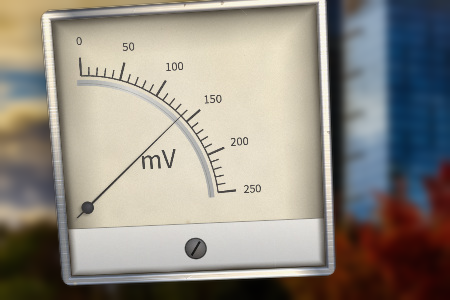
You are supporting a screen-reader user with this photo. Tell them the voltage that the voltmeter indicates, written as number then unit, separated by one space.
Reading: 140 mV
